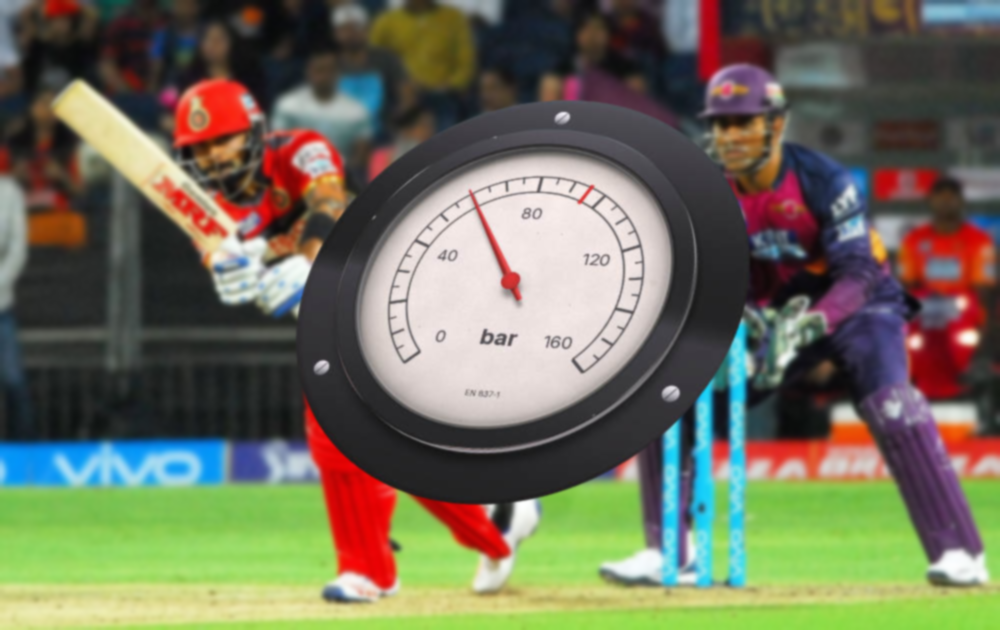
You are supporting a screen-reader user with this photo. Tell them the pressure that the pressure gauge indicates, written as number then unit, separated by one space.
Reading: 60 bar
